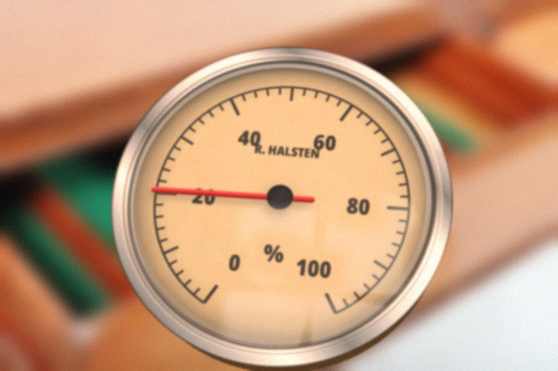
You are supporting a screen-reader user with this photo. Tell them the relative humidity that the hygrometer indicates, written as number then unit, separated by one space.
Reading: 20 %
